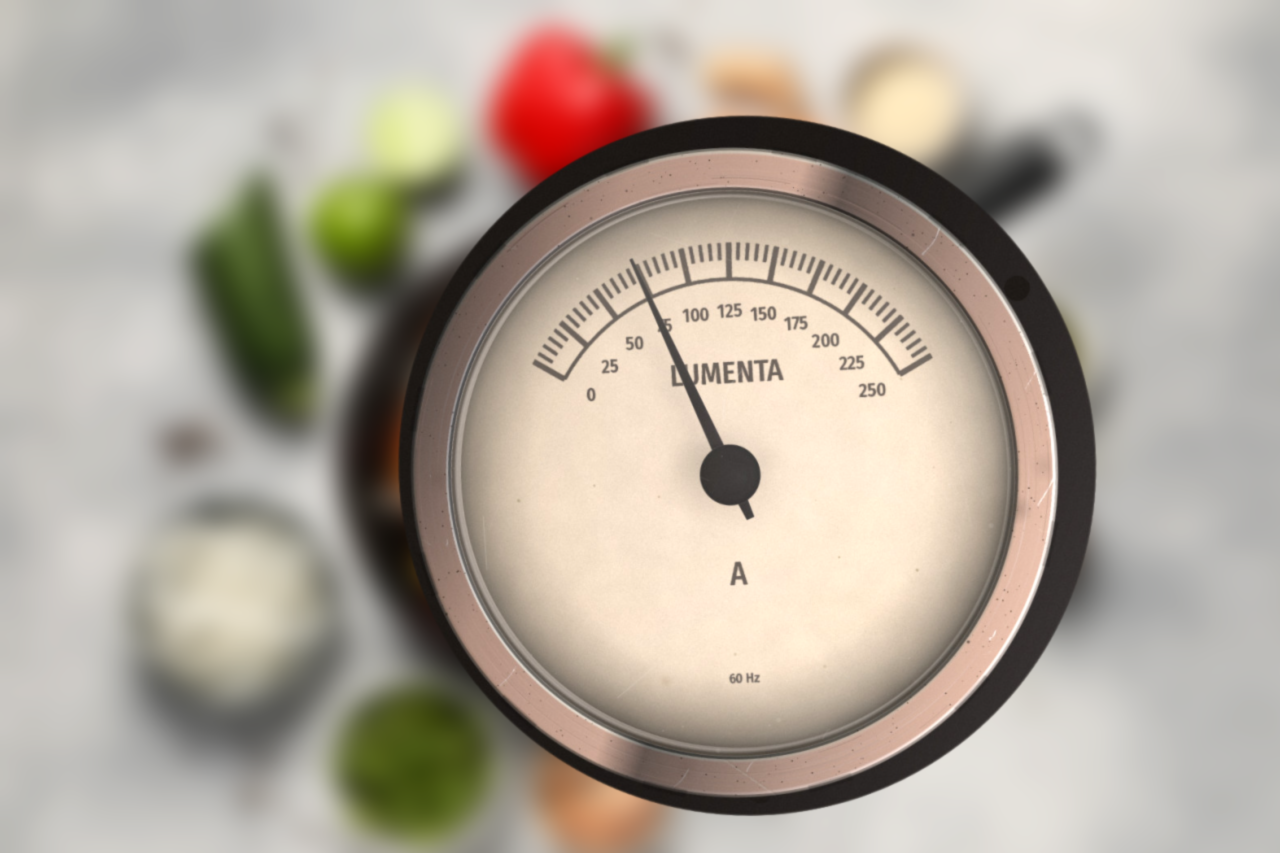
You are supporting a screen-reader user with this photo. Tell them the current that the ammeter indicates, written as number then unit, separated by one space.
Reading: 75 A
